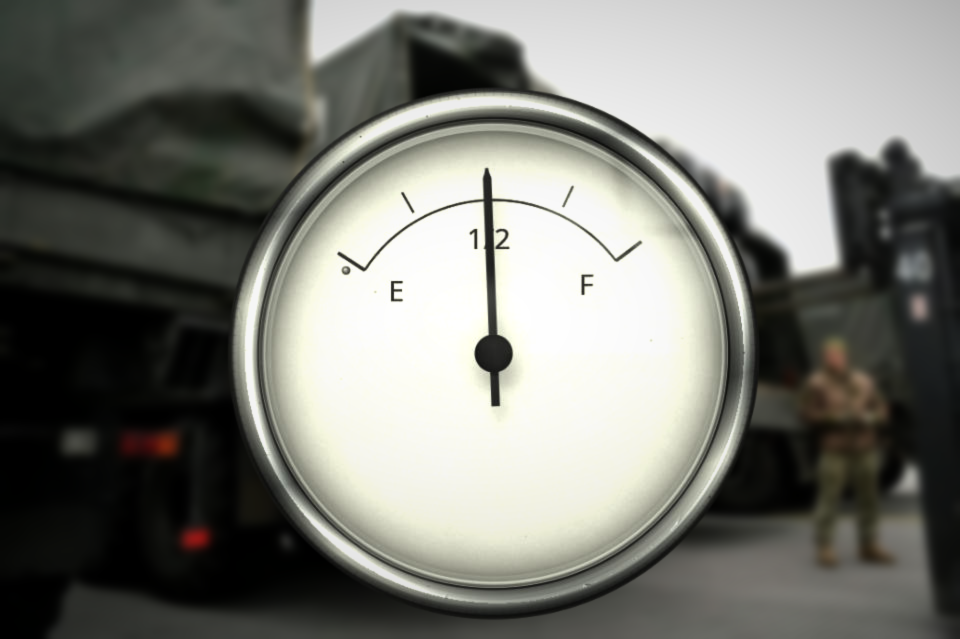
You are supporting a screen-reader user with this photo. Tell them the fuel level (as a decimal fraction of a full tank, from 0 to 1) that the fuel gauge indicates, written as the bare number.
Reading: 0.5
